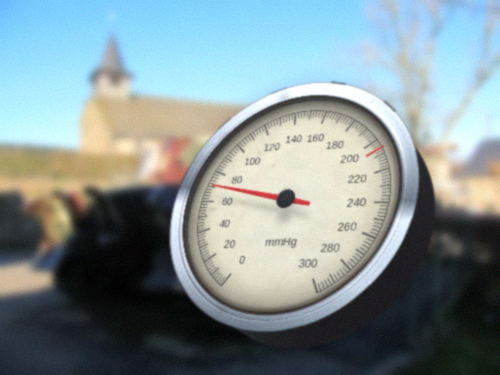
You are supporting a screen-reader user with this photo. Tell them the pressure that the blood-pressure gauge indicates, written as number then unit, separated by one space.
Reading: 70 mmHg
